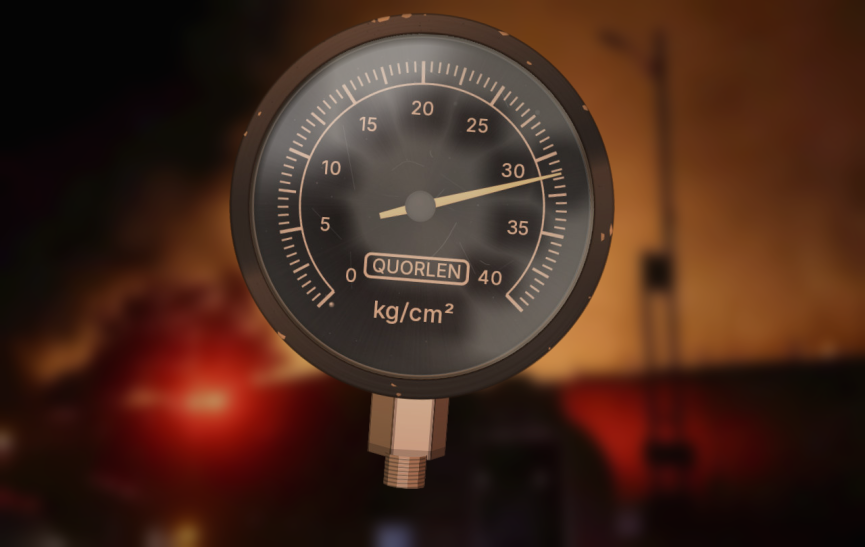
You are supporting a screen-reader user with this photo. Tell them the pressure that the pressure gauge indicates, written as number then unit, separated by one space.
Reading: 31.25 kg/cm²
